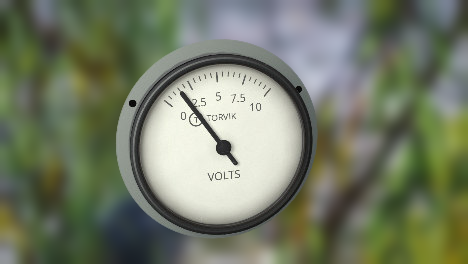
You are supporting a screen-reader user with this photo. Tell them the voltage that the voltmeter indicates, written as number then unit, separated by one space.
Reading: 1.5 V
